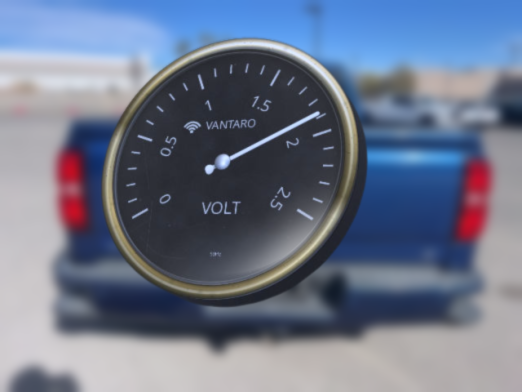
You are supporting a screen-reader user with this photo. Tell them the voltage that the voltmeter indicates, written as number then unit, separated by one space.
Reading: 1.9 V
